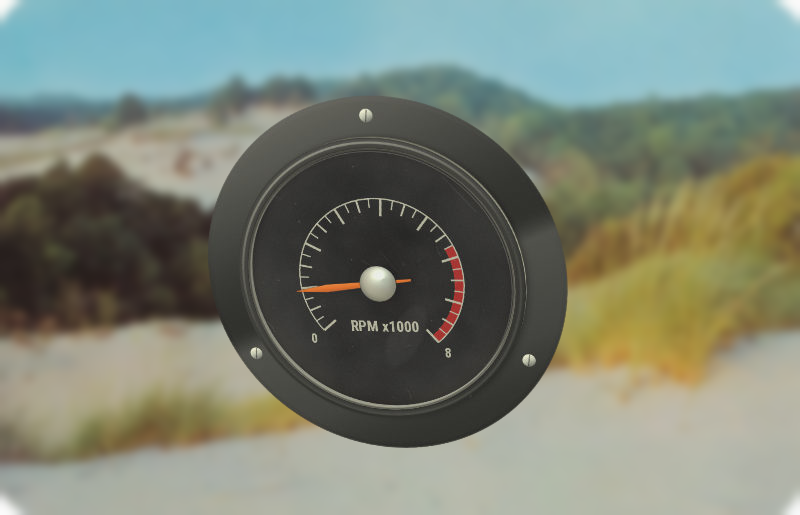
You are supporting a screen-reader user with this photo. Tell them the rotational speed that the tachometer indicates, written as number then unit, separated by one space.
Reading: 1000 rpm
